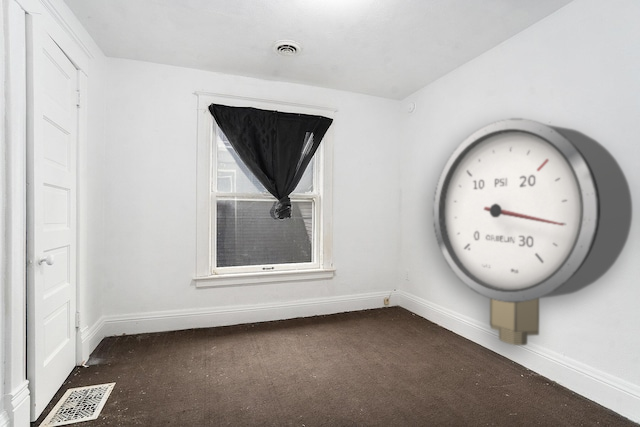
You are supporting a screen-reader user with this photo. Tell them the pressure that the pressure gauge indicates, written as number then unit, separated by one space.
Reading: 26 psi
